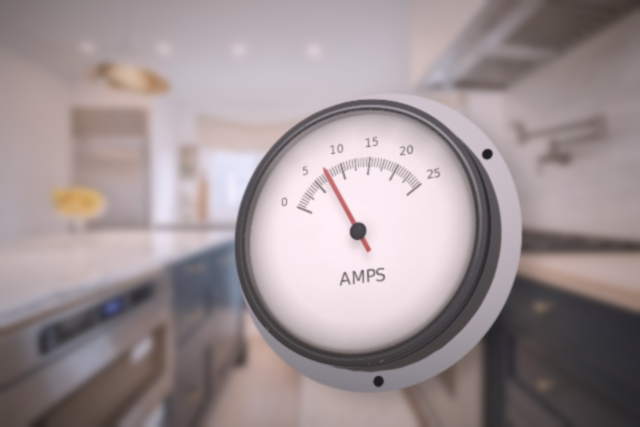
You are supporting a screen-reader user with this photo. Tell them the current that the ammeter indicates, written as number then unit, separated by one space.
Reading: 7.5 A
